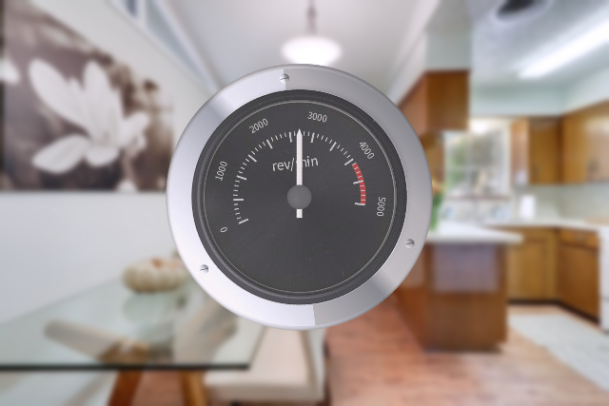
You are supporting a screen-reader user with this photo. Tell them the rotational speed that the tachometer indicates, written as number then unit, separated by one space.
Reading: 2700 rpm
